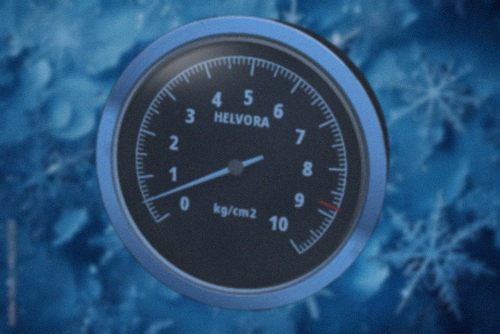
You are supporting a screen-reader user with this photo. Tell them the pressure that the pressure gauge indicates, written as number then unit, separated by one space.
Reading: 0.5 kg/cm²
